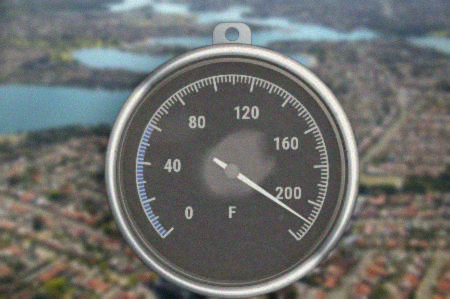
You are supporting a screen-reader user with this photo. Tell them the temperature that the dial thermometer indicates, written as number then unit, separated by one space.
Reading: 210 °F
